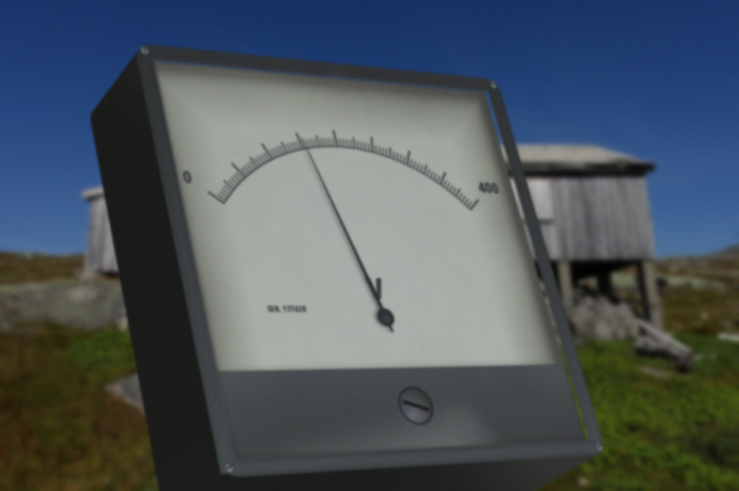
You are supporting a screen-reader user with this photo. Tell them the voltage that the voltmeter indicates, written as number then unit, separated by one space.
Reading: 150 V
